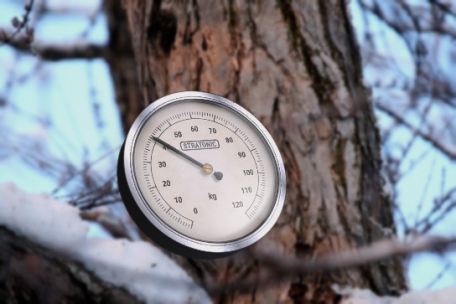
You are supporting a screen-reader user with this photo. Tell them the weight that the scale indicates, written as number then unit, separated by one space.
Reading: 40 kg
